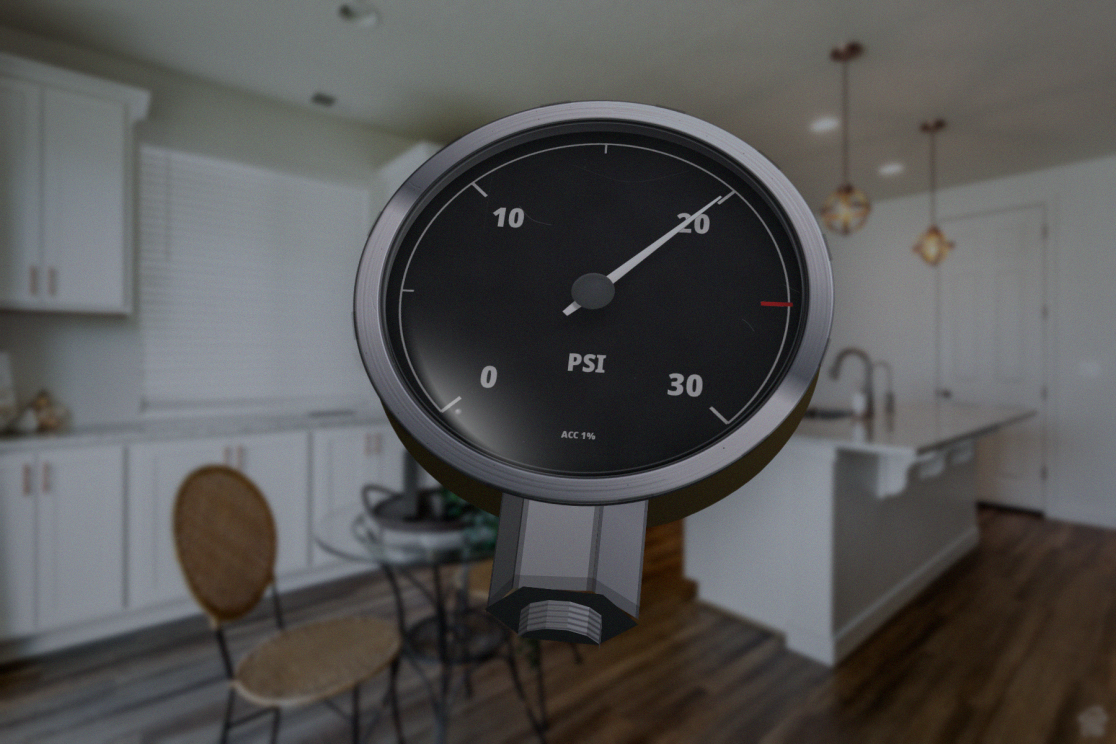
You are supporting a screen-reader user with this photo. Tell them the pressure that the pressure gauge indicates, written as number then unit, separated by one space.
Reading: 20 psi
